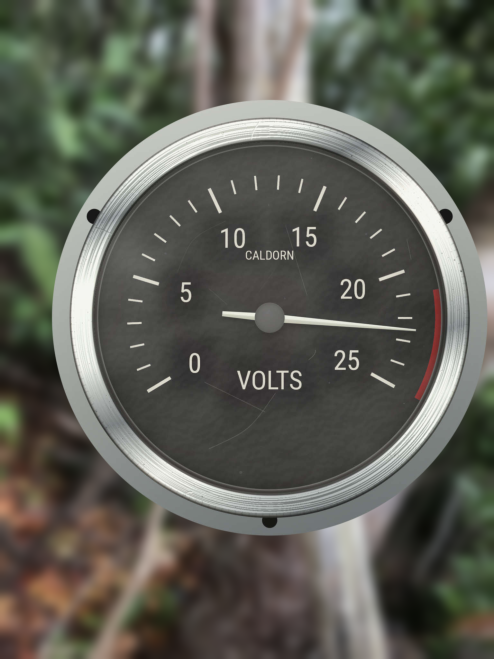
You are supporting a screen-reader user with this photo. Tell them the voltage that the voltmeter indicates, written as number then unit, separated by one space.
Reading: 22.5 V
